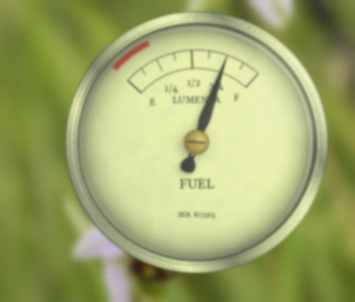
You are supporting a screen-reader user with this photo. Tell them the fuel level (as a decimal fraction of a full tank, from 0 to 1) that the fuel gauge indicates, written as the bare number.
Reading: 0.75
